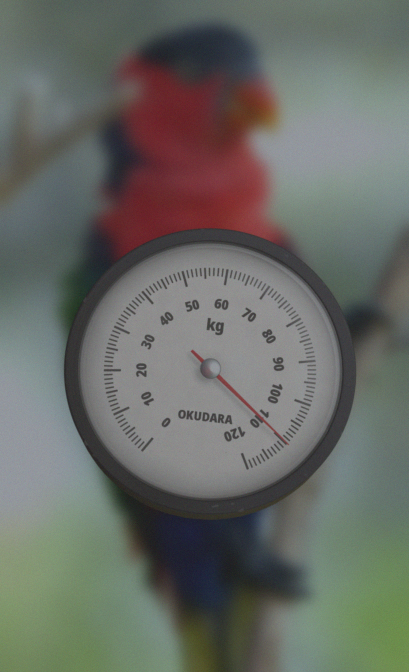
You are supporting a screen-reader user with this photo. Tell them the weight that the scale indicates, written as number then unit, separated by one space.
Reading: 110 kg
